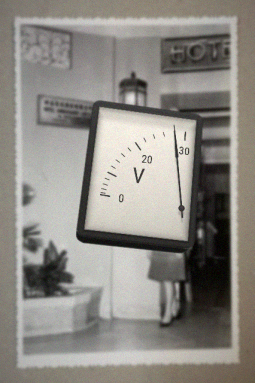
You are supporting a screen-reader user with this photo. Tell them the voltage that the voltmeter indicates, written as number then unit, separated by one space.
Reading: 28 V
